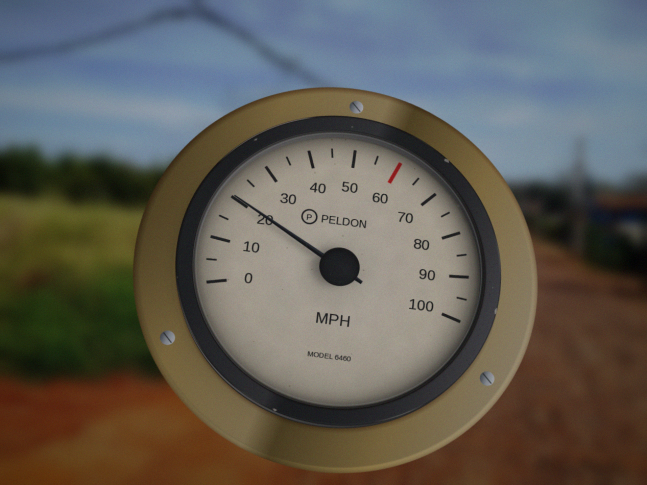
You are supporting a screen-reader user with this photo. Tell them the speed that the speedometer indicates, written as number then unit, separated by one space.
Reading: 20 mph
